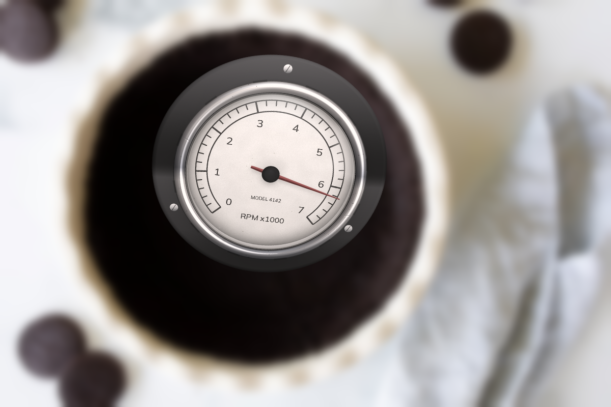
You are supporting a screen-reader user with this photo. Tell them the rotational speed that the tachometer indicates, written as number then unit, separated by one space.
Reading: 6200 rpm
